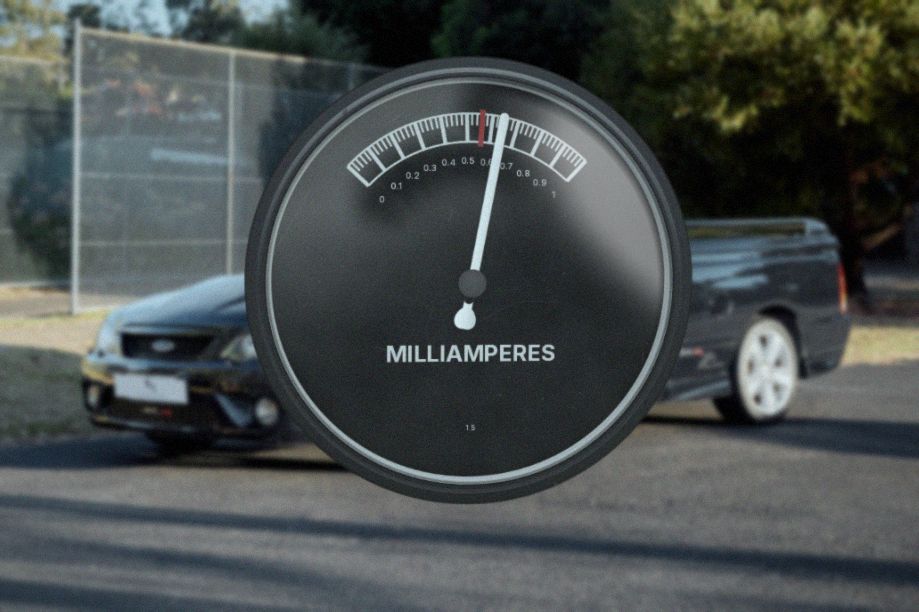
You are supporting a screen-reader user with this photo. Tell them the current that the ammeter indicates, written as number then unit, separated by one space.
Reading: 0.64 mA
